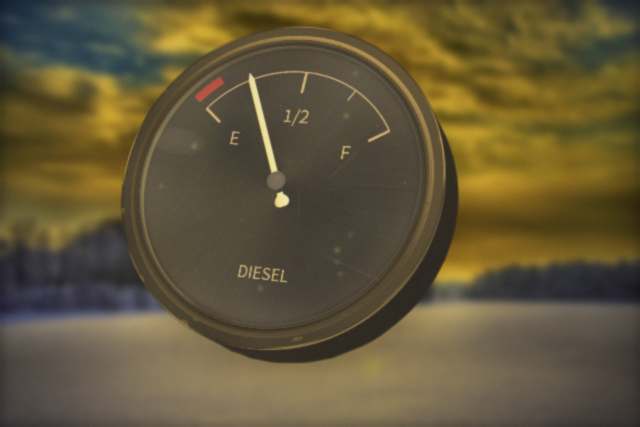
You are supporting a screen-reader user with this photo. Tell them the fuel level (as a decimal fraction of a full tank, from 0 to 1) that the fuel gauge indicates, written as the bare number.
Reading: 0.25
